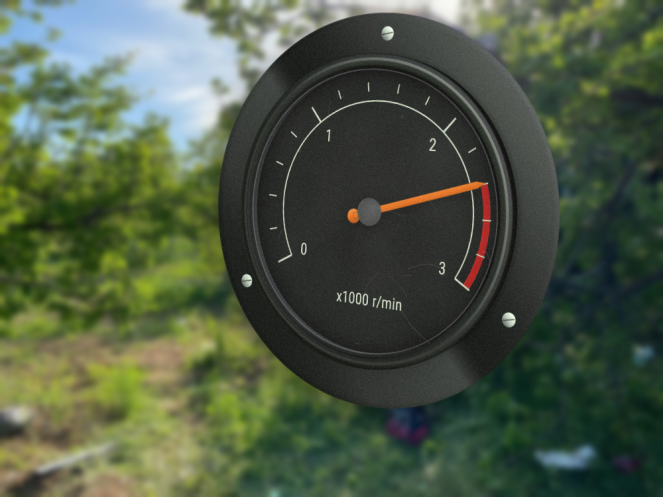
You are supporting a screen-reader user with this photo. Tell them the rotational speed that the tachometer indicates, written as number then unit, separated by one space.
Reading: 2400 rpm
